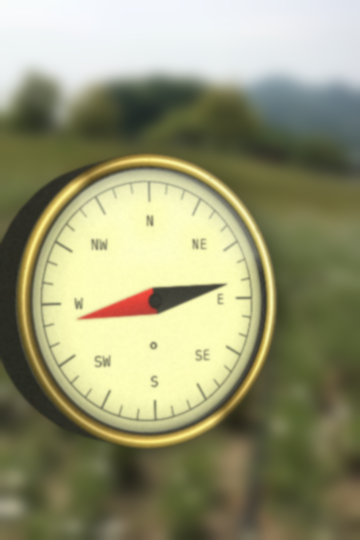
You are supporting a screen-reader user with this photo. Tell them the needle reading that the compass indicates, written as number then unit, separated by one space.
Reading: 260 °
